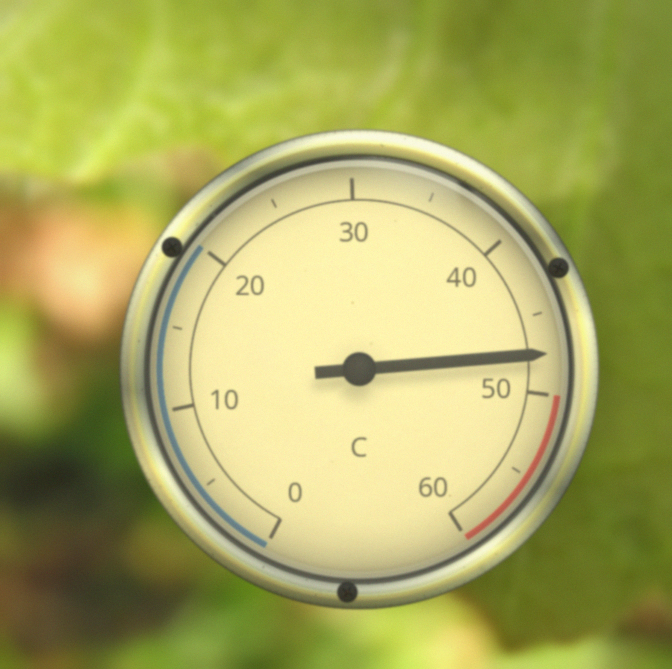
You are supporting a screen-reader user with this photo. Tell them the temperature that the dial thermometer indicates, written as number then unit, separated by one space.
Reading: 47.5 °C
